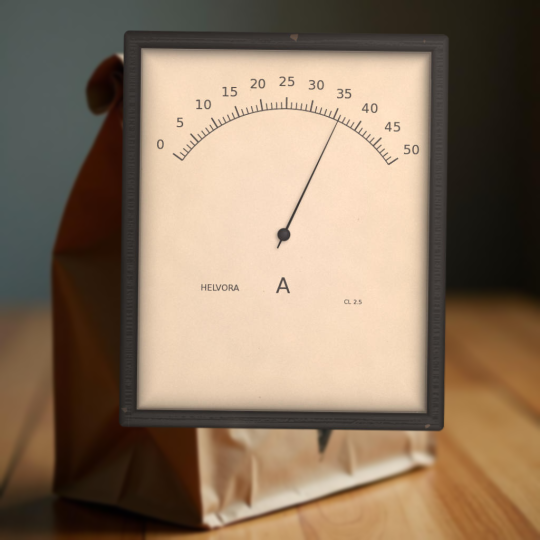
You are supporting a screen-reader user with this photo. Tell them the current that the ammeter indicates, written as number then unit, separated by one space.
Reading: 36 A
